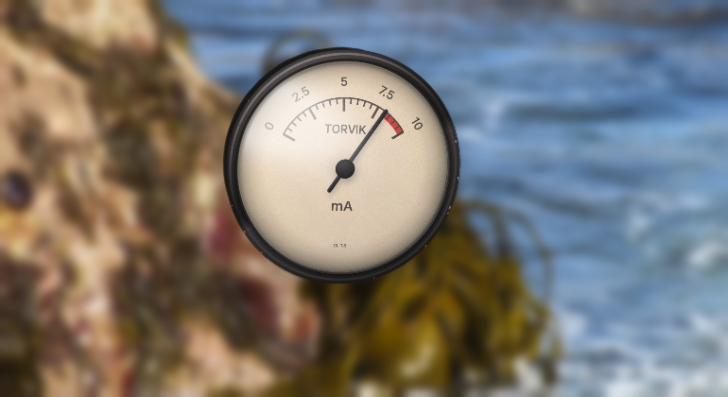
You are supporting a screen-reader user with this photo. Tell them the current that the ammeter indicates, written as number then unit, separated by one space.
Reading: 8 mA
